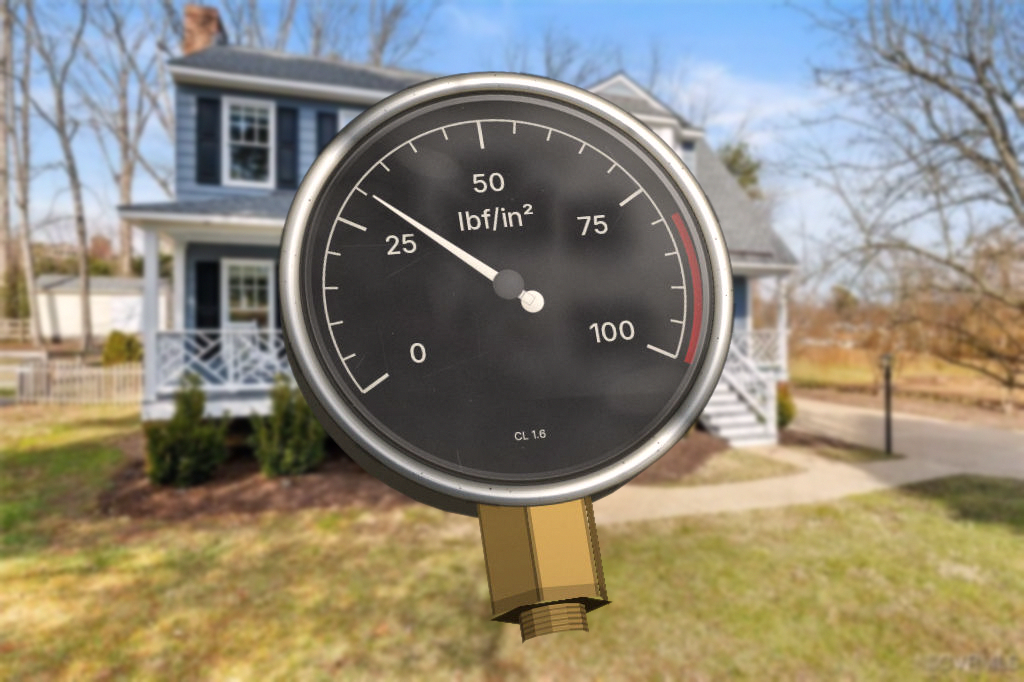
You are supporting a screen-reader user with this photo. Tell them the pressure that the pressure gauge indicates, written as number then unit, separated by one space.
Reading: 30 psi
